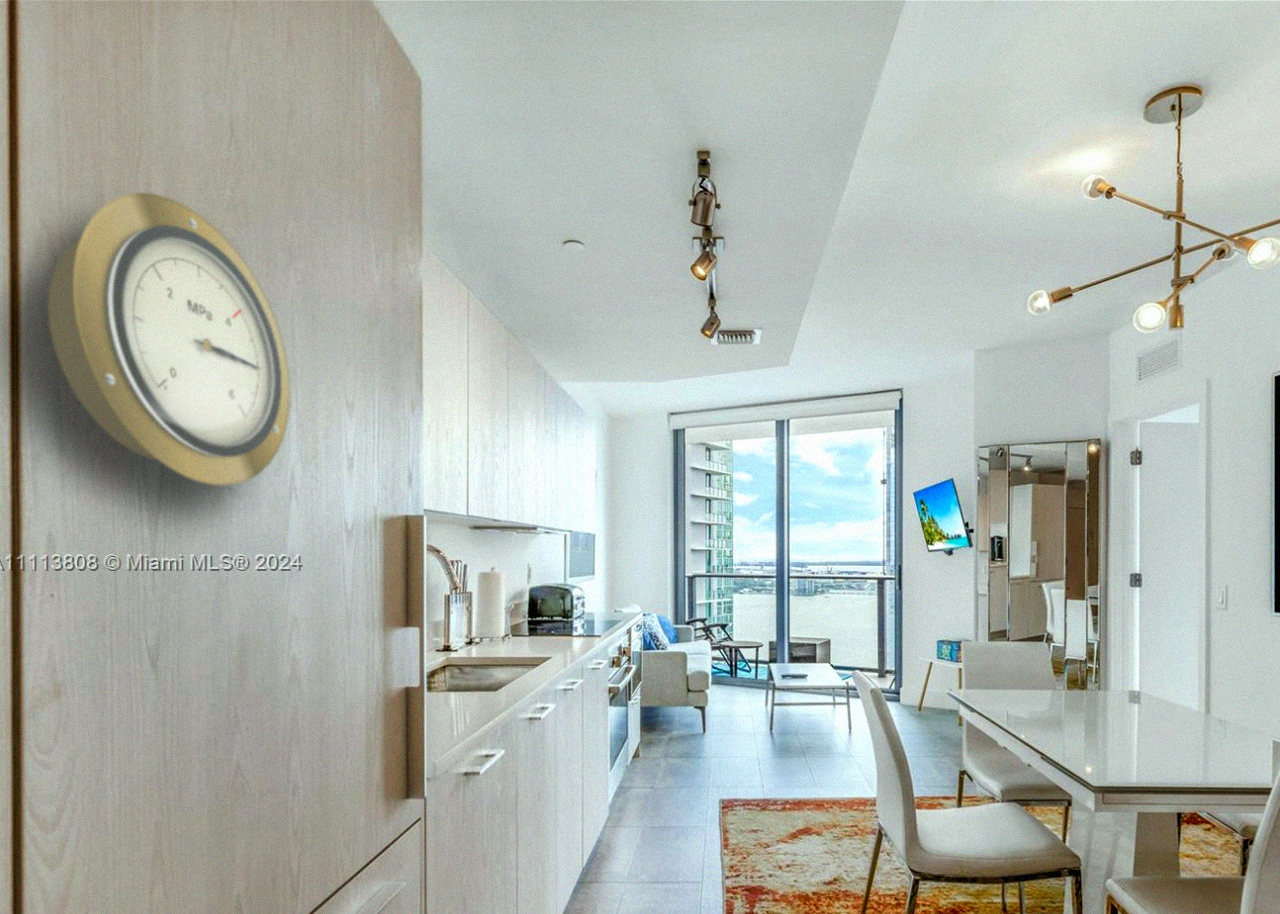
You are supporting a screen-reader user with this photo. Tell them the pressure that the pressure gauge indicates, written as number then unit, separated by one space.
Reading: 5 MPa
